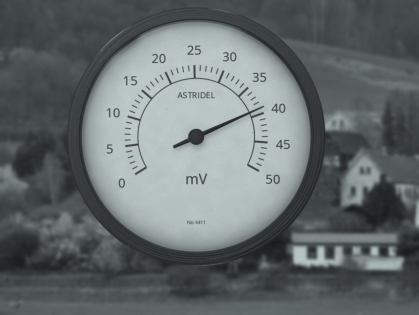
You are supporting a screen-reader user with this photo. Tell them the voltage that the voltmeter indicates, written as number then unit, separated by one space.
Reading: 39 mV
